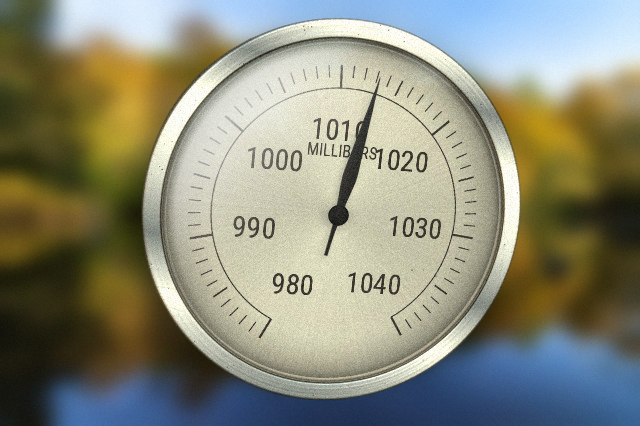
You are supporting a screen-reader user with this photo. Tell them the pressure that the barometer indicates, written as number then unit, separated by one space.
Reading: 1013 mbar
